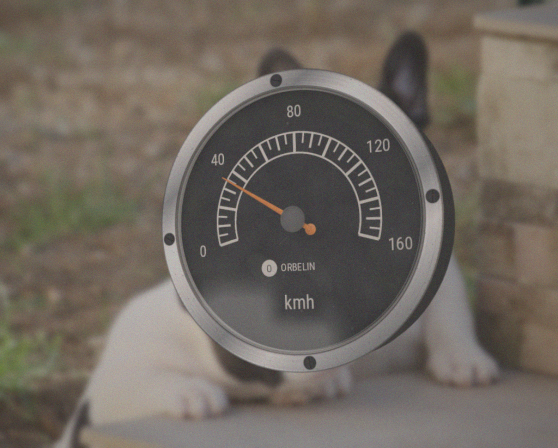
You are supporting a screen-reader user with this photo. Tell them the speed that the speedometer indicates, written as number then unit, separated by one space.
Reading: 35 km/h
